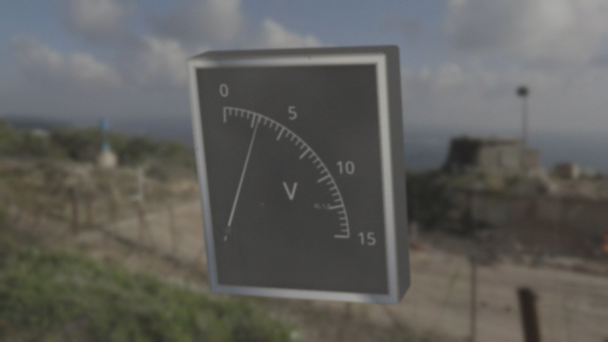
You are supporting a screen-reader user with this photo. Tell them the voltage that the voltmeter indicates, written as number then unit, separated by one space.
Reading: 3 V
